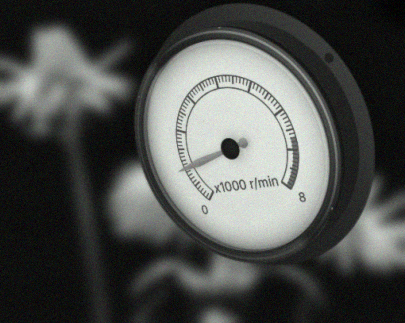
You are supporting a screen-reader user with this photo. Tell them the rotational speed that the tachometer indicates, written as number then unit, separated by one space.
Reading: 1000 rpm
